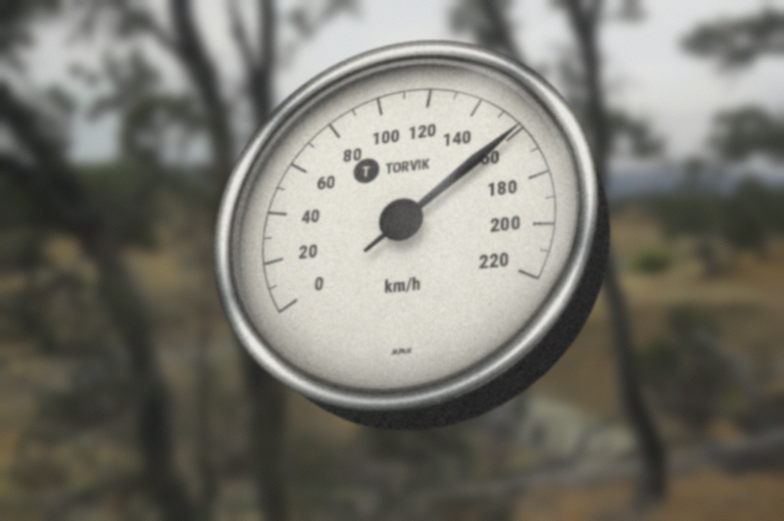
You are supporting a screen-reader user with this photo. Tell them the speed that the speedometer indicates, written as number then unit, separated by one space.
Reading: 160 km/h
